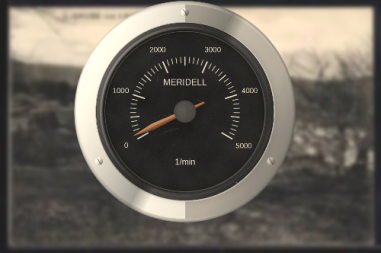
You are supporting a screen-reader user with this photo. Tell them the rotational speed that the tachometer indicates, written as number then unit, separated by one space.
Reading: 100 rpm
